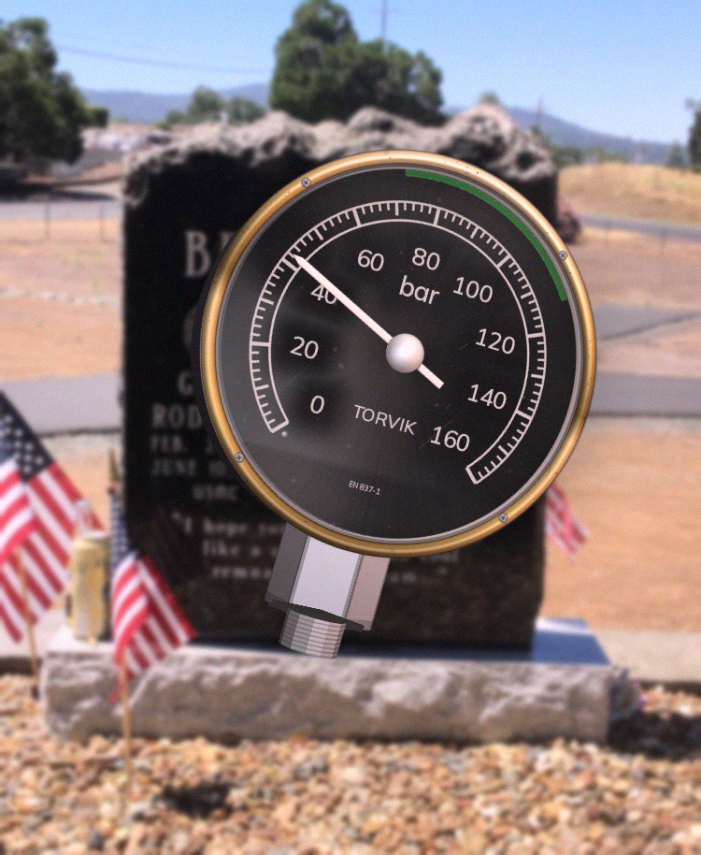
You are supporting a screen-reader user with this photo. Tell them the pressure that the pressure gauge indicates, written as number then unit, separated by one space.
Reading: 42 bar
